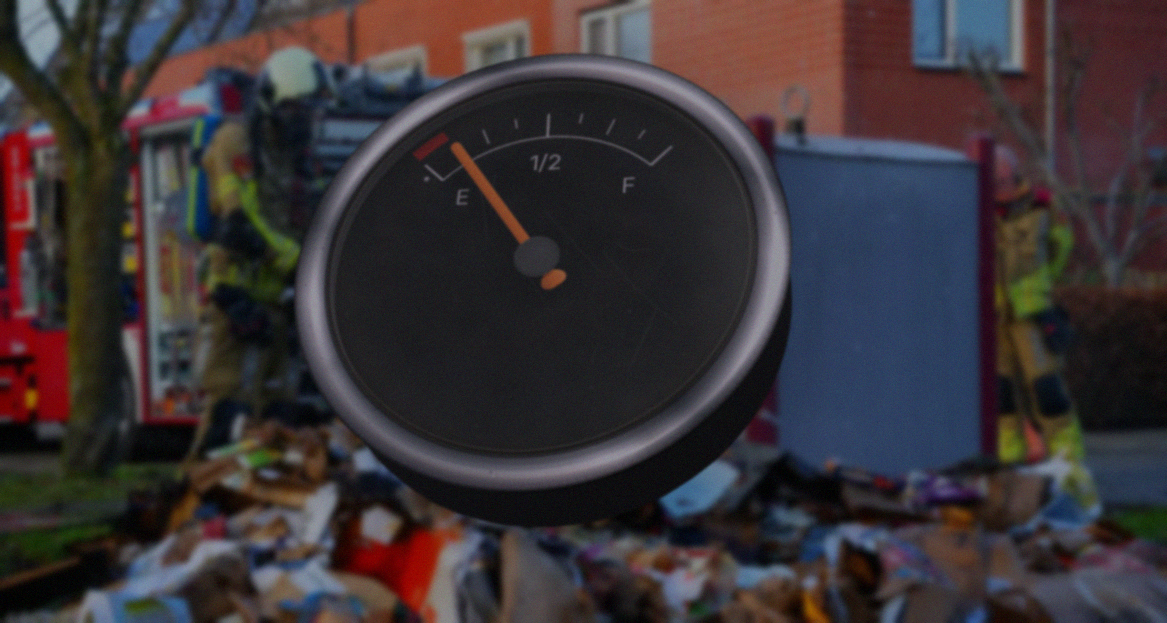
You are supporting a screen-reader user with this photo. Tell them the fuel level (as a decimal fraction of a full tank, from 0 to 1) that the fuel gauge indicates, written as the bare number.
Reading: 0.125
